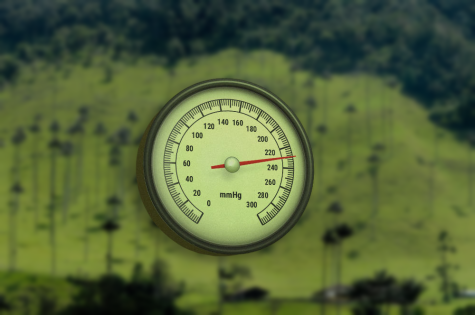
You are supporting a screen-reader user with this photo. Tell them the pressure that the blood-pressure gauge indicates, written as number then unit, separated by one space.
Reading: 230 mmHg
